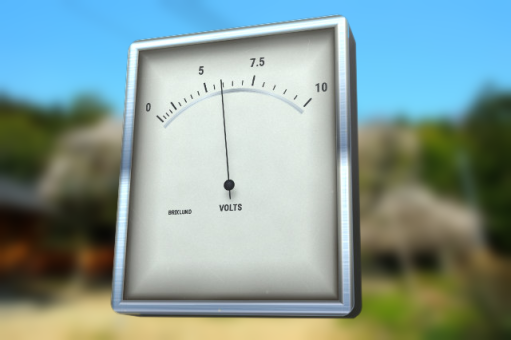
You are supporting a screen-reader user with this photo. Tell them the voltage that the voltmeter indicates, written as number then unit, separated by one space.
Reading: 6 V
